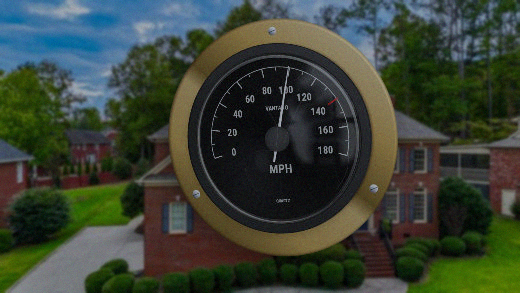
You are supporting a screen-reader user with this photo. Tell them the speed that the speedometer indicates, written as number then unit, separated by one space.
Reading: 100 mph
